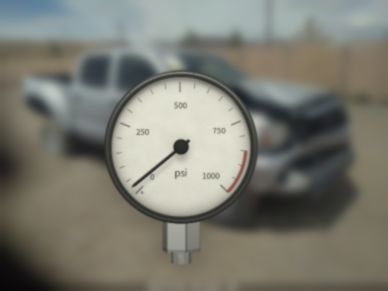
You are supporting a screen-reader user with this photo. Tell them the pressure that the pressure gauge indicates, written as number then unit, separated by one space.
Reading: 25 psi
